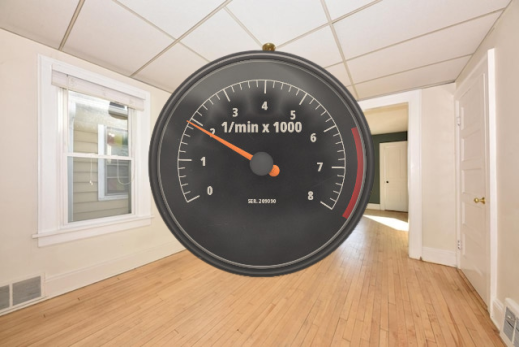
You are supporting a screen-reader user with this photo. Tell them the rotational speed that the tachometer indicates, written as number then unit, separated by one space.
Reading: 1900 rpm
